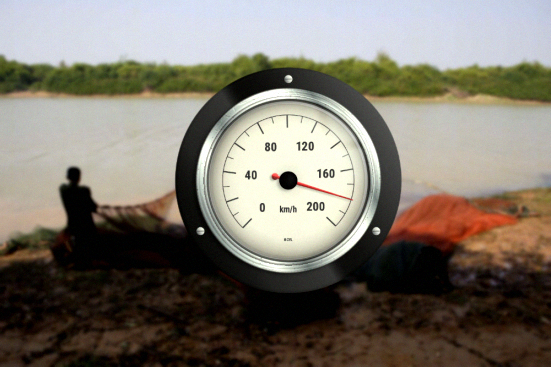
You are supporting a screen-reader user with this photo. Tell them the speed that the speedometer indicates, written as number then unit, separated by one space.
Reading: 180 km/h
